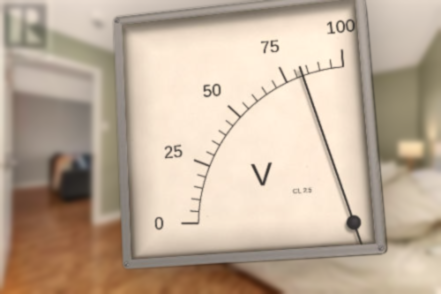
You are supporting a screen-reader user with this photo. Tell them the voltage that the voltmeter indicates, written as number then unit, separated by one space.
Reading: 82.5 V
